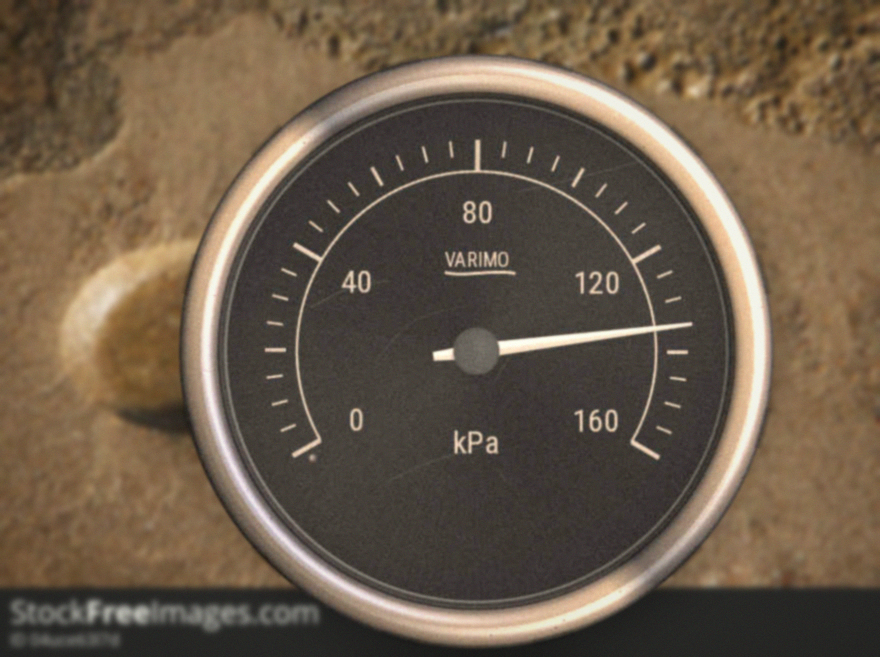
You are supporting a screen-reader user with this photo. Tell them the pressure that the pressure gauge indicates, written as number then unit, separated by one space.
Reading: 135 kPa
